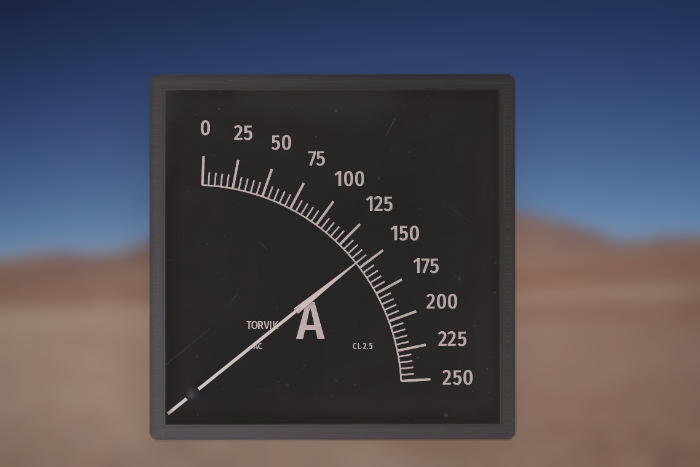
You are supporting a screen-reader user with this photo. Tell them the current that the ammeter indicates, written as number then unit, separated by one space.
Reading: 145 A
